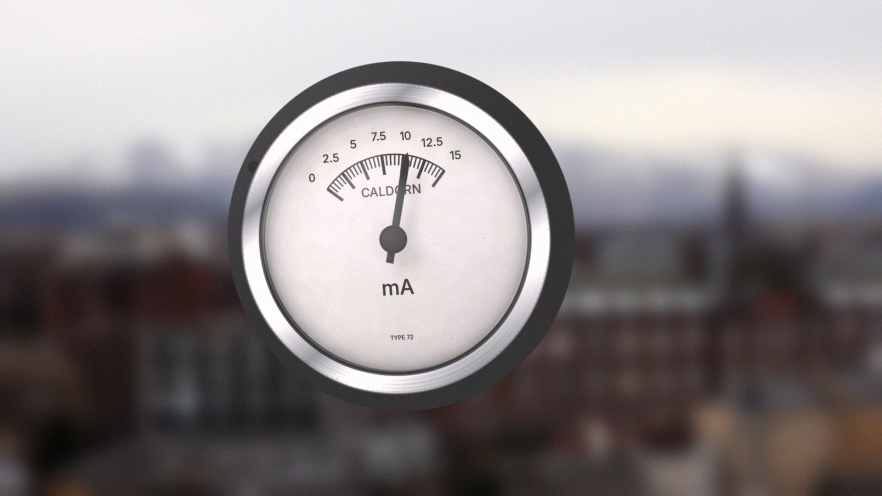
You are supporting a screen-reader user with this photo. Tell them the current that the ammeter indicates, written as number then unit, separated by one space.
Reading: 10.5 mA
